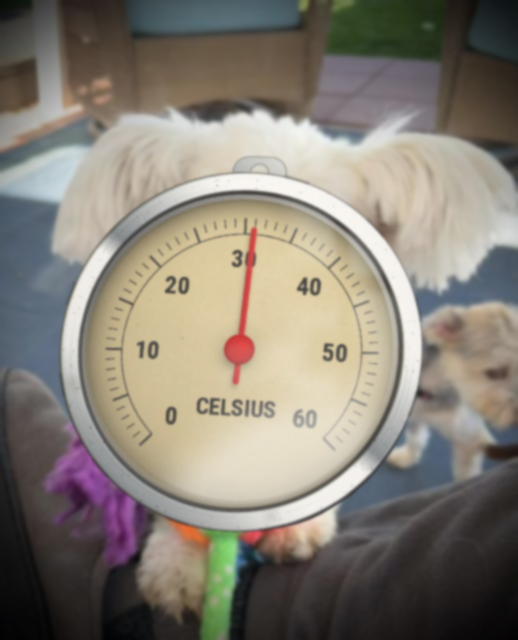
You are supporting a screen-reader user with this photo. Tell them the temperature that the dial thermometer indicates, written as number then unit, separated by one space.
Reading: 31 °C
